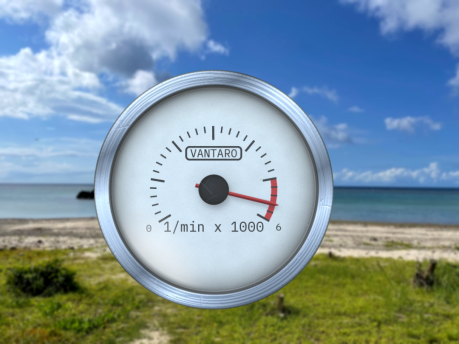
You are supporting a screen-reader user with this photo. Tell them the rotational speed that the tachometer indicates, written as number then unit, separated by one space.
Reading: 5600 rpm
